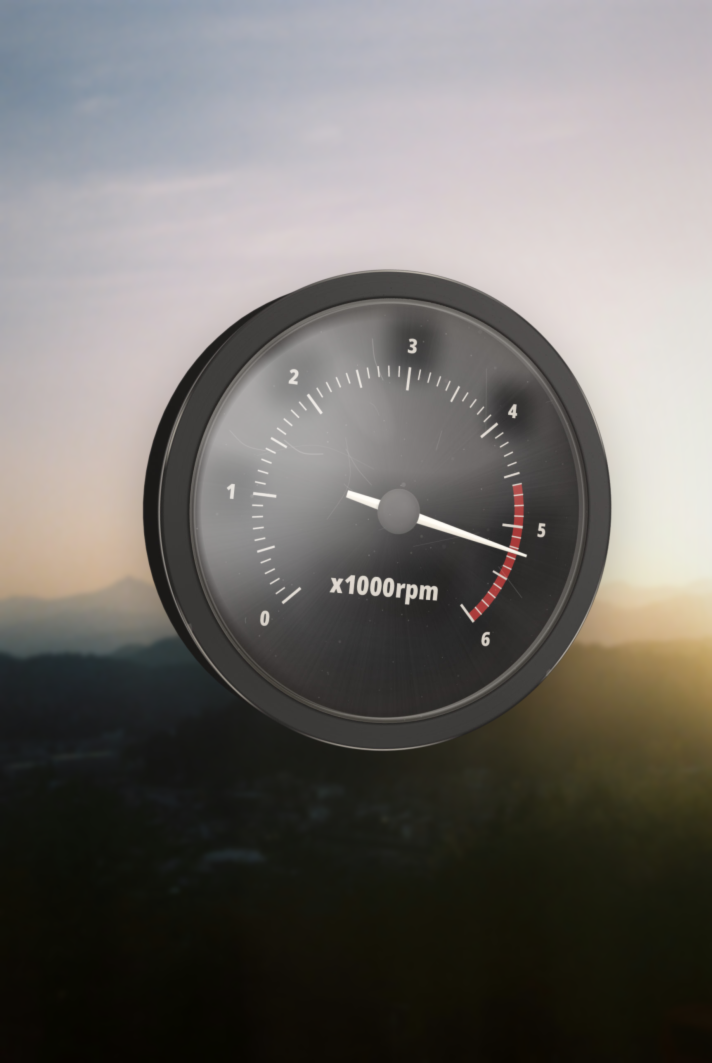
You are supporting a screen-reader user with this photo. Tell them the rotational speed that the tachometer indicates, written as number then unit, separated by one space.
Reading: 5250 rpm
